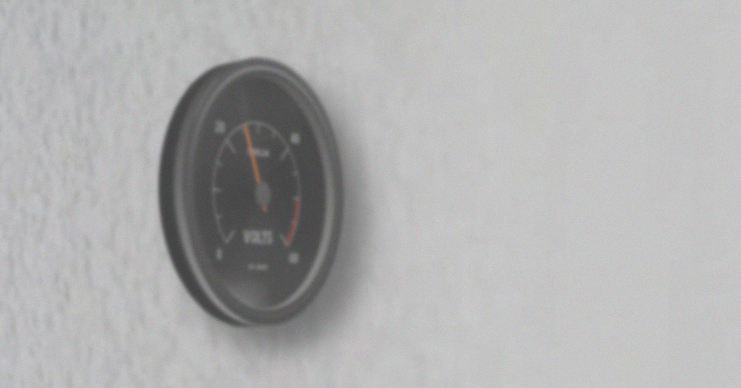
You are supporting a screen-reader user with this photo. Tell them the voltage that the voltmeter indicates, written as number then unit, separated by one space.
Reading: 25 V
